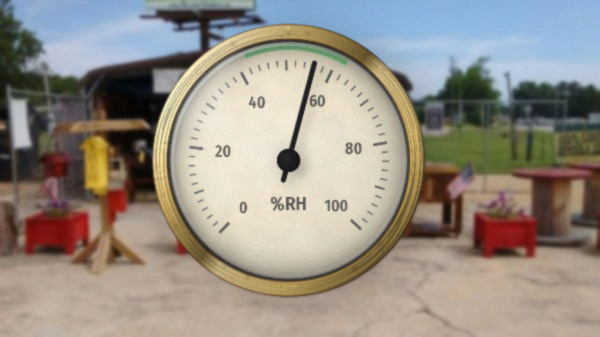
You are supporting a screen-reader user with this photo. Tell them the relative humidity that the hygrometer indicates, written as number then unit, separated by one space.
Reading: 56 %
